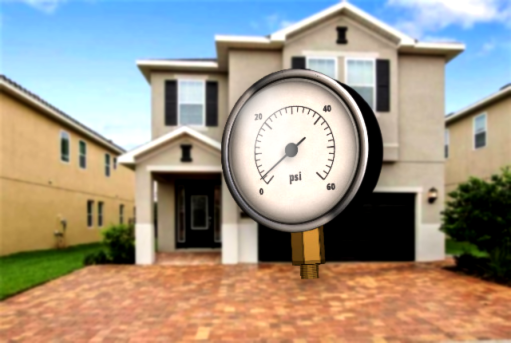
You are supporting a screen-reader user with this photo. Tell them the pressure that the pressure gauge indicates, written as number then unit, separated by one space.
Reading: 2 psi
